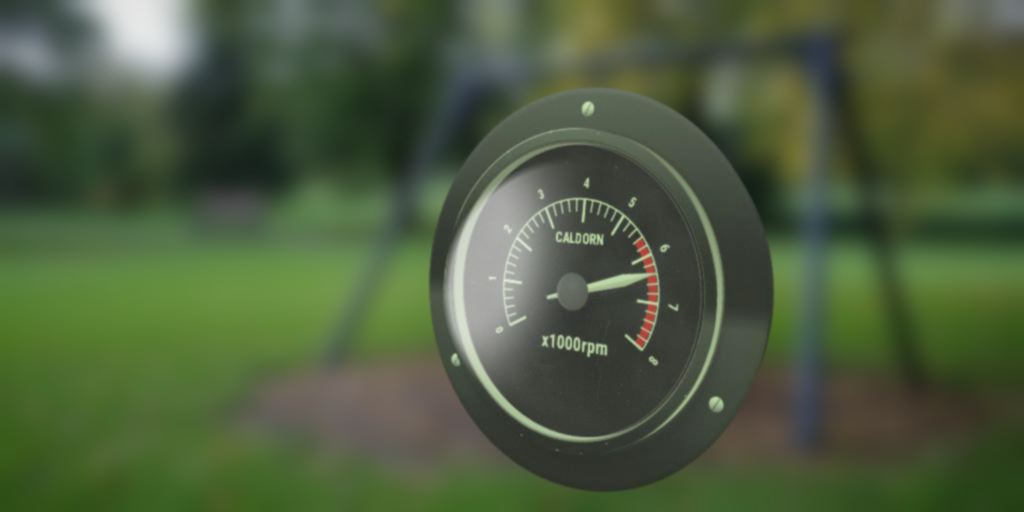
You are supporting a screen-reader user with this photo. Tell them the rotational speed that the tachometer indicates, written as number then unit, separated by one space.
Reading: 6400 rpm
